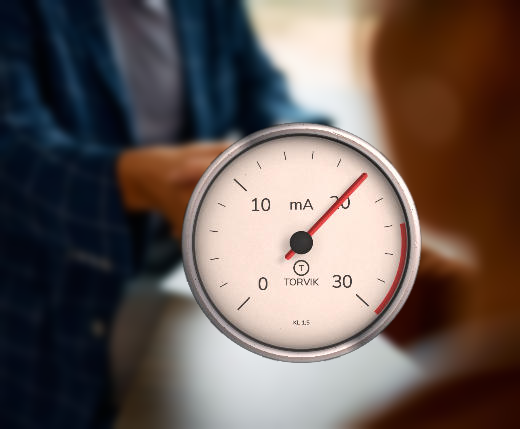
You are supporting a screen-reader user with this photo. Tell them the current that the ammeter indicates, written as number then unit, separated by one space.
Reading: 20 mA
